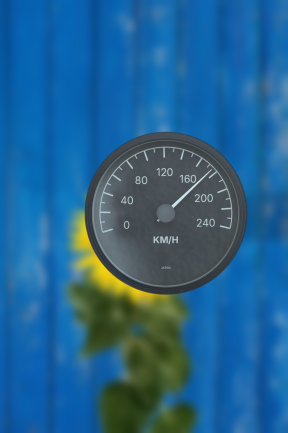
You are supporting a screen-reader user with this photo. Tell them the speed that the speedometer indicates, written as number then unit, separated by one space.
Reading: 175 km/h
